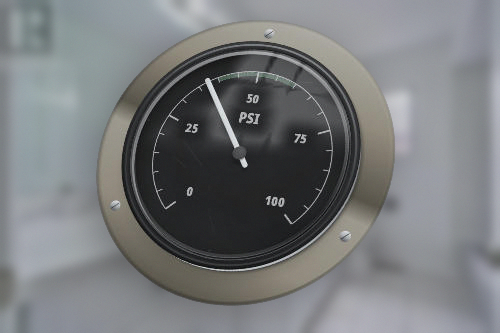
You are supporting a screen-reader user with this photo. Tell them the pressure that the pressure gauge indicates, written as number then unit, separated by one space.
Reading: 37.5 psi
